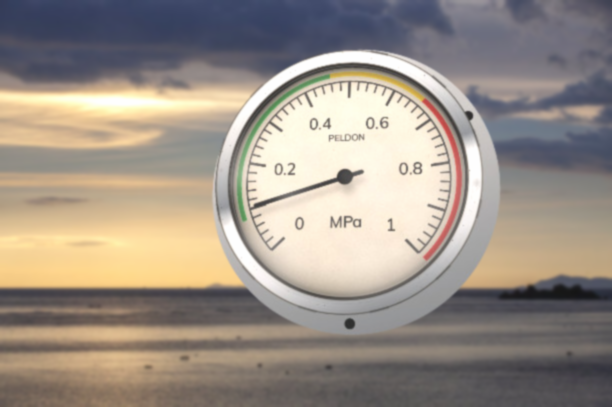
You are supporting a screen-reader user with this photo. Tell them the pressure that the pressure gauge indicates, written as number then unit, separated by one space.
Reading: 0.1 MPa
